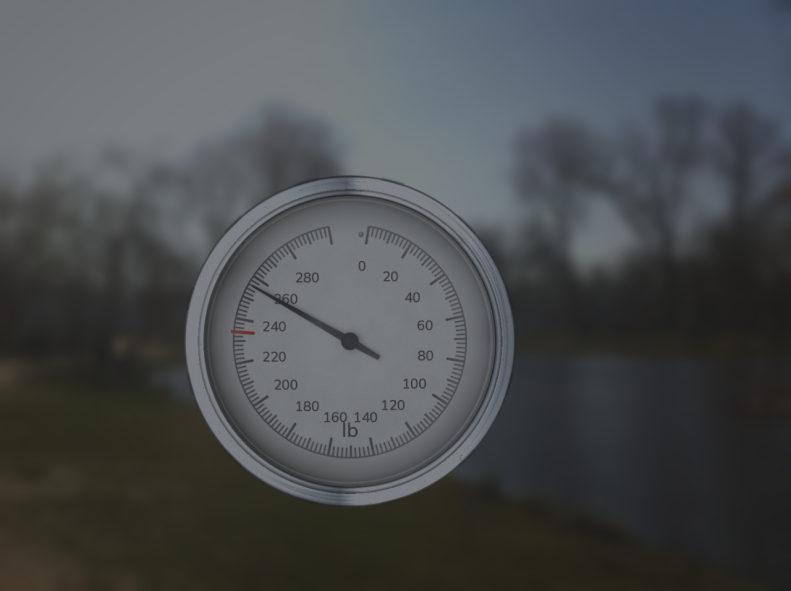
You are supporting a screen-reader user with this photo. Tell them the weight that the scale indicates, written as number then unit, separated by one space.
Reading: 256 lb
